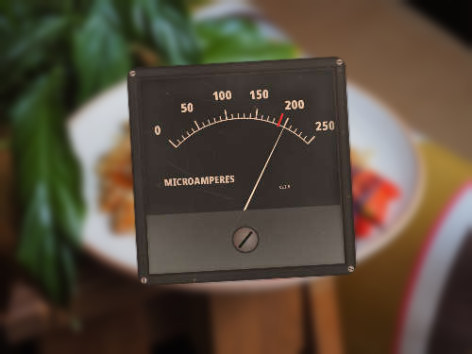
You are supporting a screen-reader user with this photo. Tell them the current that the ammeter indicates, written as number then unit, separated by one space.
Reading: 200 µA
